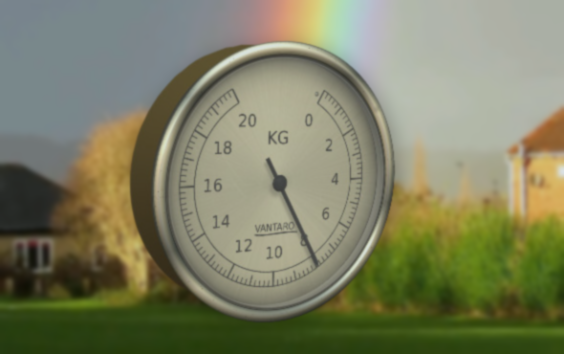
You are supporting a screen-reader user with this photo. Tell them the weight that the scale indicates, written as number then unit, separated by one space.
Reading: 8 kg
